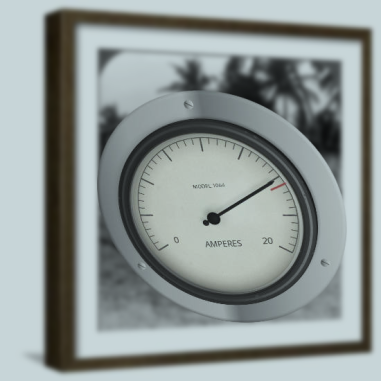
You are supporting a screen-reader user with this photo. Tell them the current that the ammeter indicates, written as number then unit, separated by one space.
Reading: 15 A
